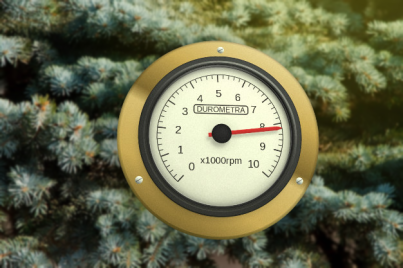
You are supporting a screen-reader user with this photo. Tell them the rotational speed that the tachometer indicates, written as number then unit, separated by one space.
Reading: 8200 rpm
